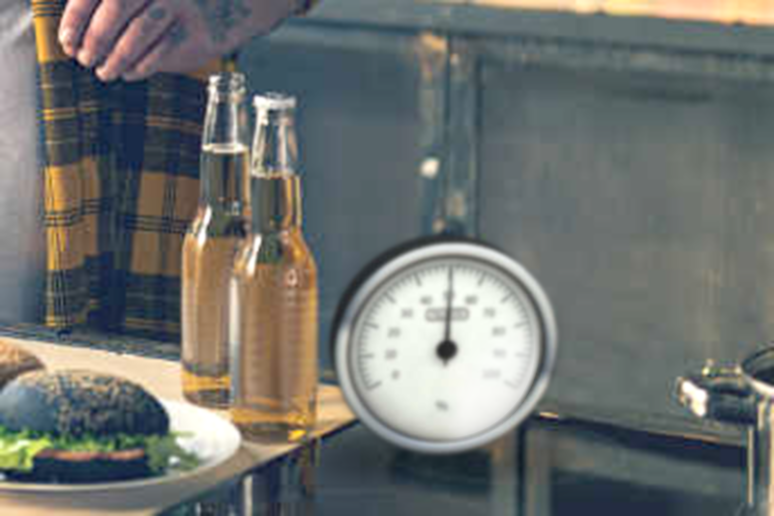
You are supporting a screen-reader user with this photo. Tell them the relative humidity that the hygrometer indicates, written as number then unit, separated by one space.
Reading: 50 %
